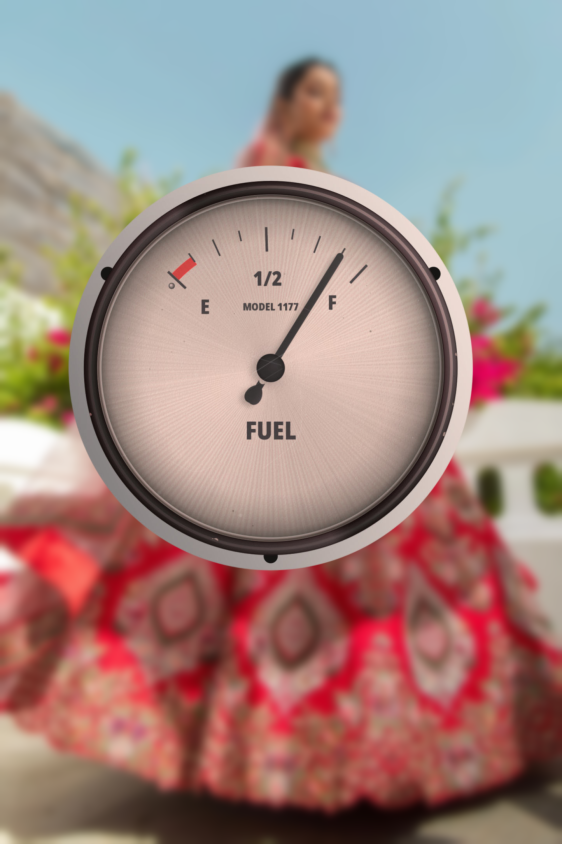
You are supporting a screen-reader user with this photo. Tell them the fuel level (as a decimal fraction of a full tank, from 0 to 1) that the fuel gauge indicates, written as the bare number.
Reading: 0.875
